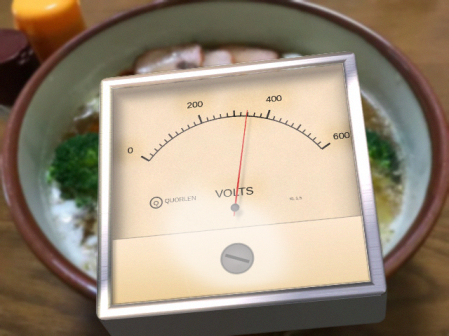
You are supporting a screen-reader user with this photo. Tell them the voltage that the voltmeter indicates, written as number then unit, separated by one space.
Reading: 340 V
